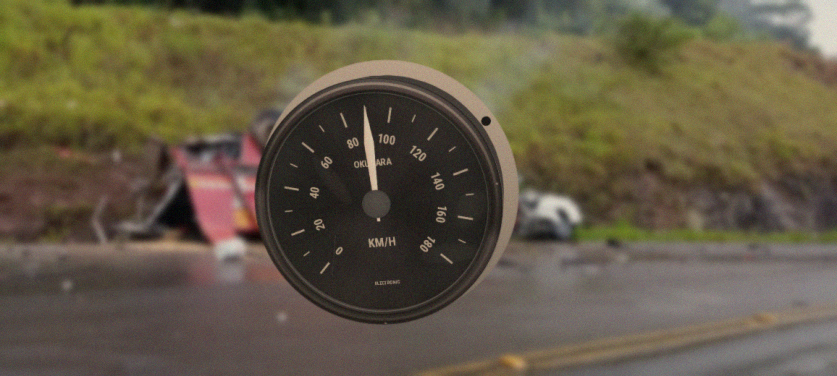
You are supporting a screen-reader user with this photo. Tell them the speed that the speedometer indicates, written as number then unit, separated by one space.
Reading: 90 km/h
